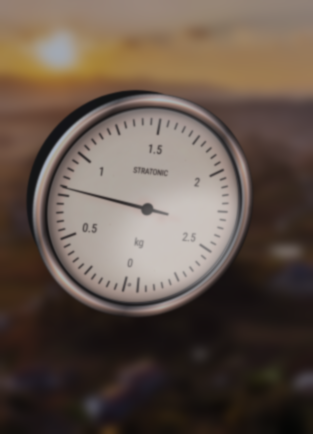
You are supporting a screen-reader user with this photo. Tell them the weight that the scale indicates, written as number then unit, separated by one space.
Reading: 0.8 kg
